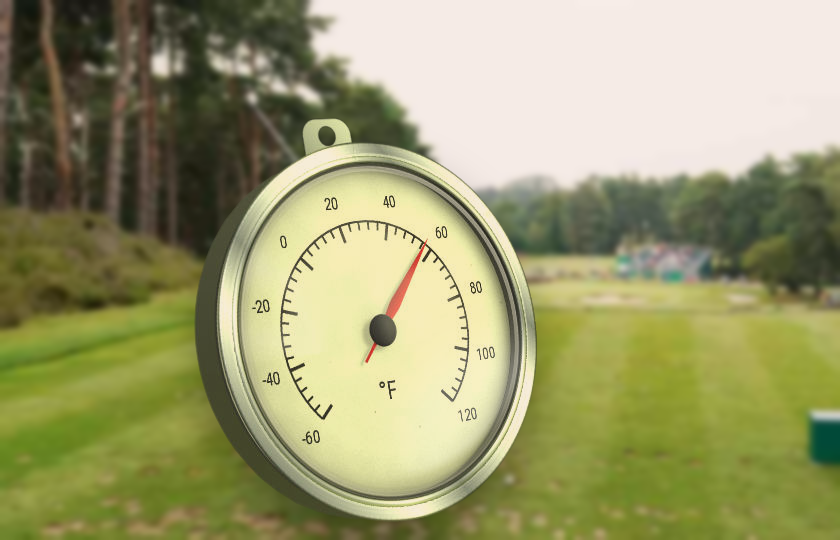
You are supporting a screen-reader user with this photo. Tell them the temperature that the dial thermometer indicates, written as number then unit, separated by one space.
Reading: 56 °F
